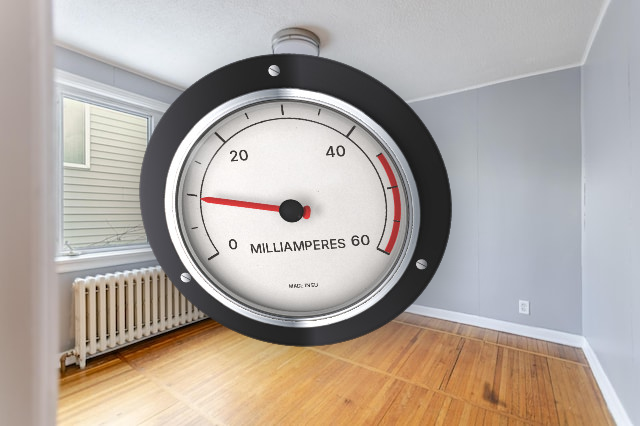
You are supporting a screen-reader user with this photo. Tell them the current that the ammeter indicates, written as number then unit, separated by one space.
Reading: 10 mA
